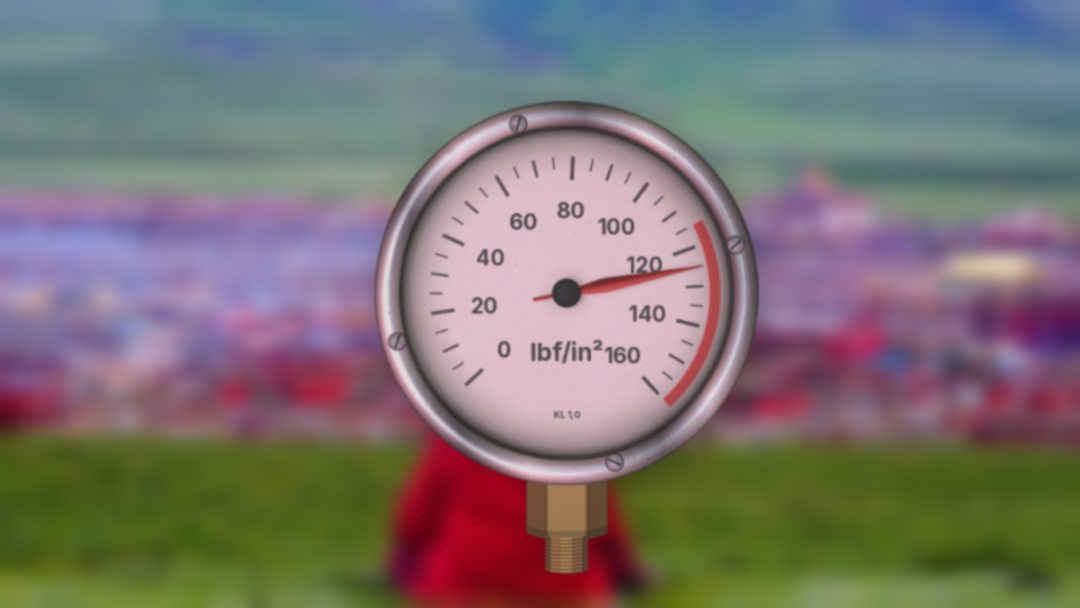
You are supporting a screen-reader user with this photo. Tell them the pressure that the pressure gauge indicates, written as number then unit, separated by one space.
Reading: 125 psi
